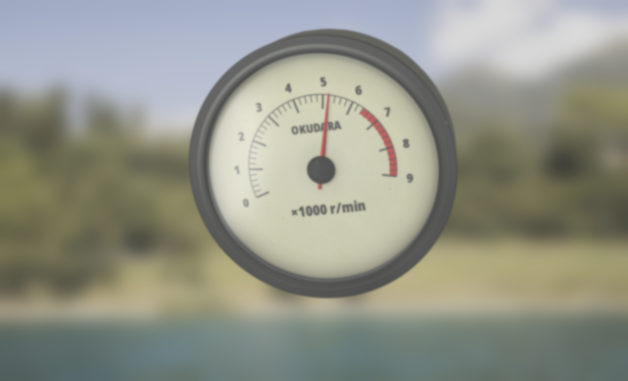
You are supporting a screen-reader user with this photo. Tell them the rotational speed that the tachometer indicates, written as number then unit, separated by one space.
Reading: 5200 rpm
